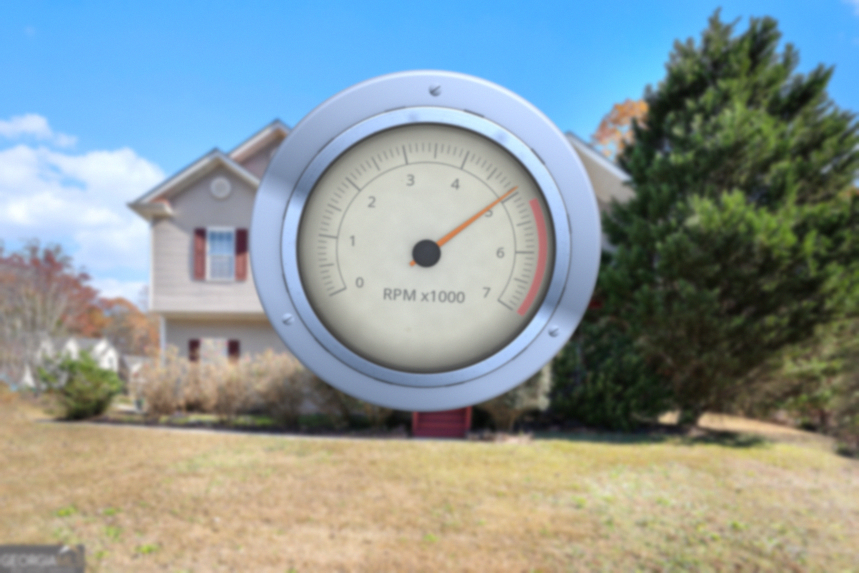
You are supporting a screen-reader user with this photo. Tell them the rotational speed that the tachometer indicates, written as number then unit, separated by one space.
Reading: 4900 rpm
